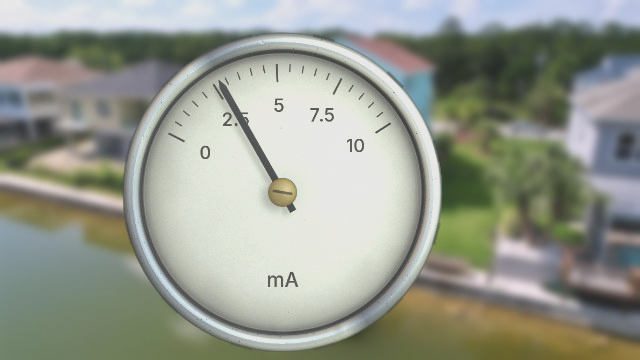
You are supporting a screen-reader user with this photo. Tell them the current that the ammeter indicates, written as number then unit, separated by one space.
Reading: 2.75 mA
